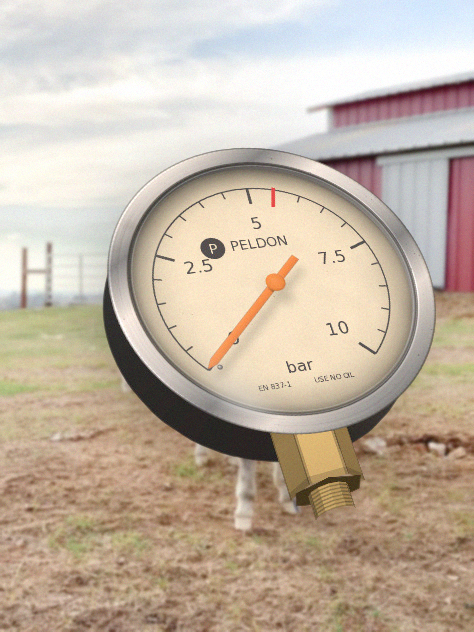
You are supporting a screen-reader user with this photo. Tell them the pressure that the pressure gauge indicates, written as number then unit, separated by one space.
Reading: 0 bar
